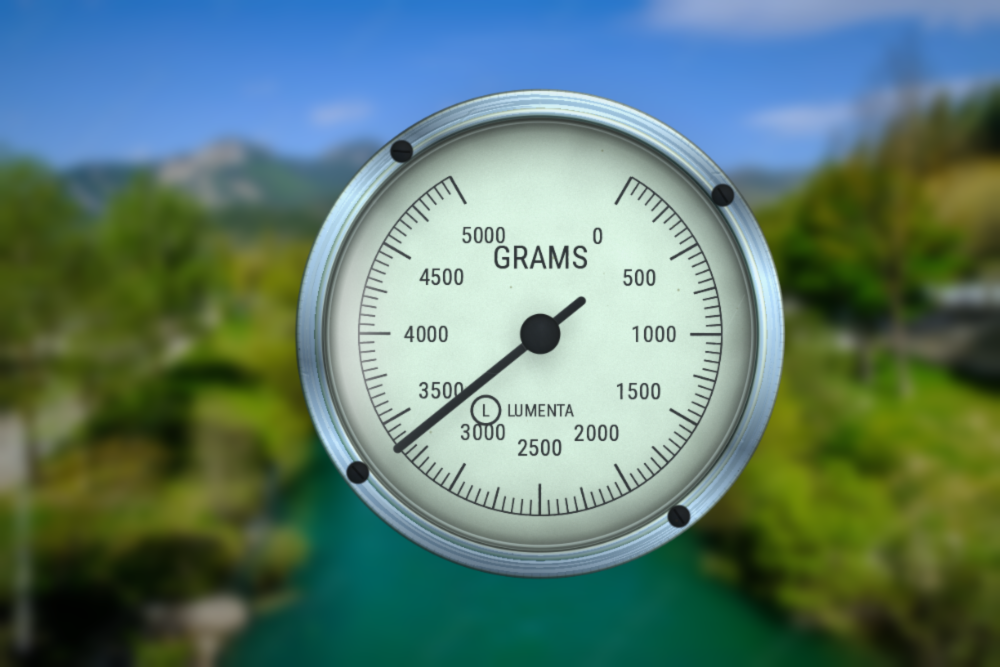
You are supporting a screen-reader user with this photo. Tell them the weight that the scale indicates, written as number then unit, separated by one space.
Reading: 3350 g
